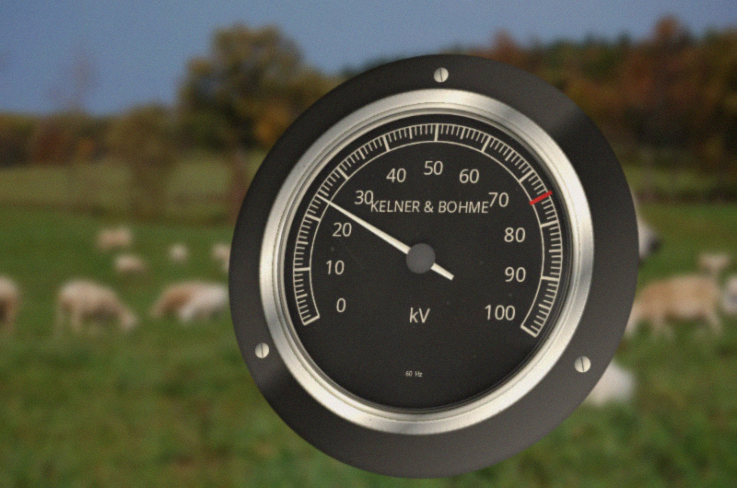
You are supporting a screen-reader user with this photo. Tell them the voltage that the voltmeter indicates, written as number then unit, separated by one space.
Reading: 24 kV
